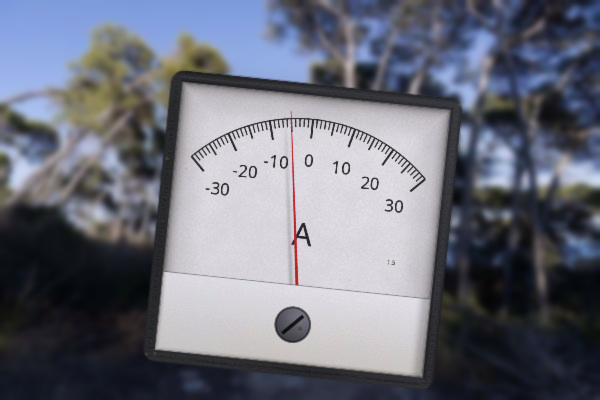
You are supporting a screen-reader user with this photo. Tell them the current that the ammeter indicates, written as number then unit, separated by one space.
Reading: -5 A
